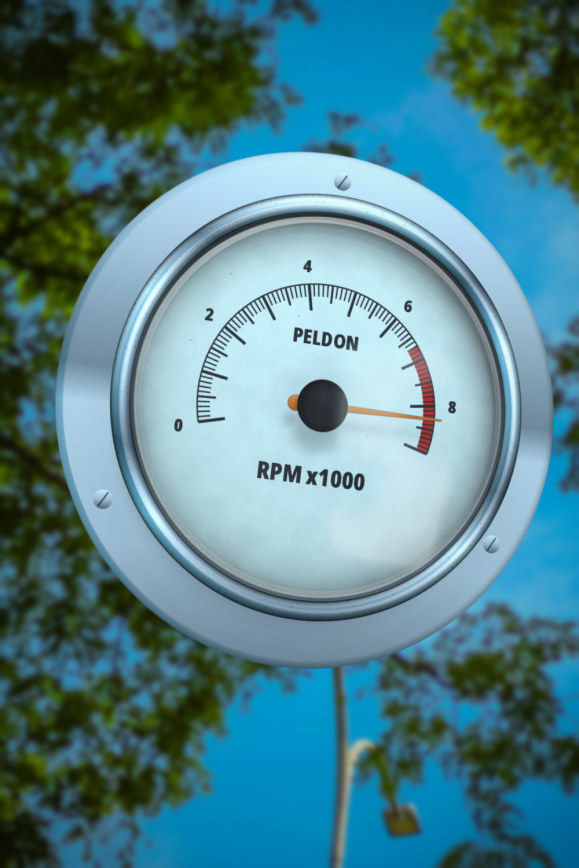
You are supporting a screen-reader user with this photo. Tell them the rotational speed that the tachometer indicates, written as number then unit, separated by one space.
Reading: 8300 rpm
